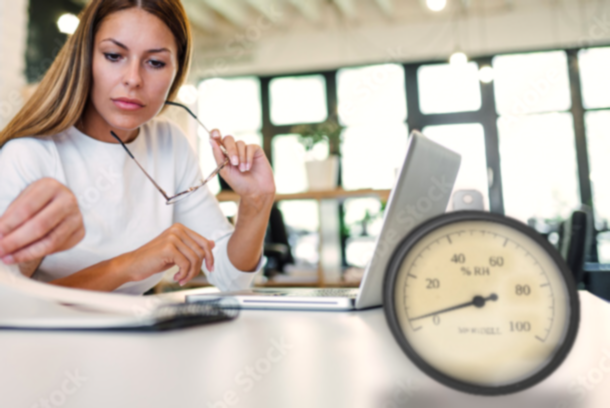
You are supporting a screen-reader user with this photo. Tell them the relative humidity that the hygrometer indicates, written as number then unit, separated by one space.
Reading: 4 %
